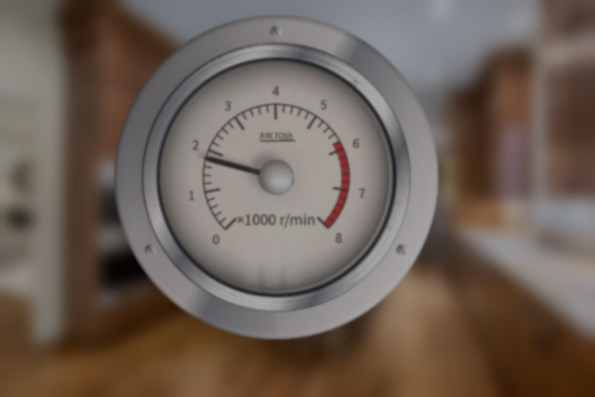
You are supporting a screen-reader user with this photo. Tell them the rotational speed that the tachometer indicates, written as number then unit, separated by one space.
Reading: 1800 rpm
